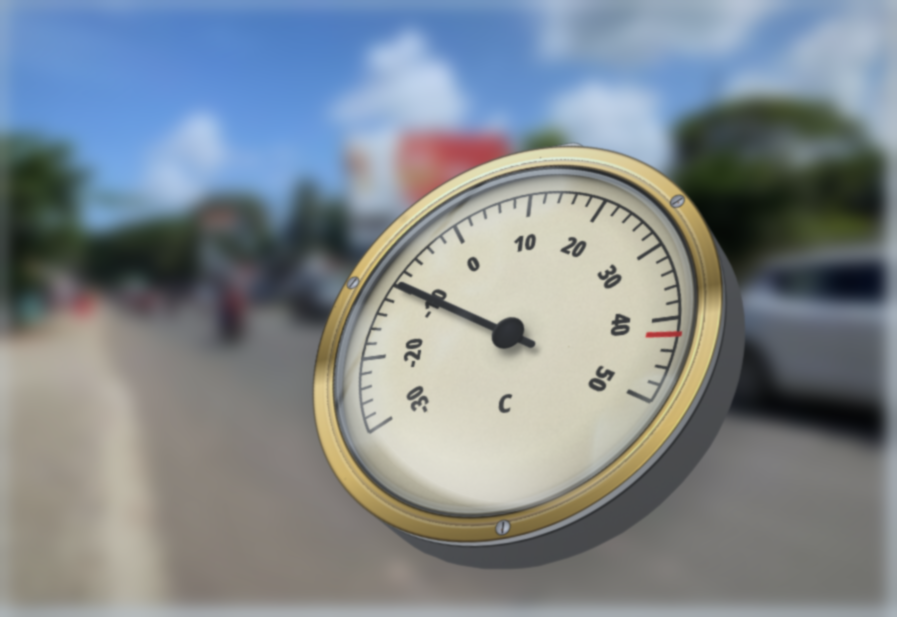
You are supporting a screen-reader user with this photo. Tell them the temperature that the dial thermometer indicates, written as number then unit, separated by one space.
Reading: -10 °C
